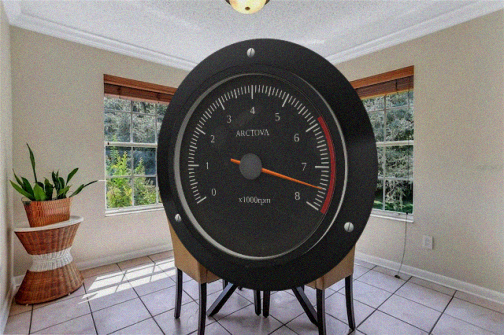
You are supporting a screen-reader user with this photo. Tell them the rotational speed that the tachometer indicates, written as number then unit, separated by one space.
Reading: 7500 rpm
